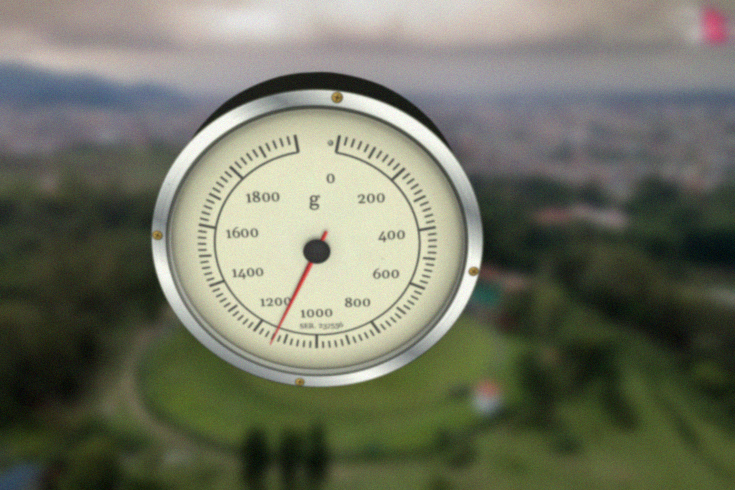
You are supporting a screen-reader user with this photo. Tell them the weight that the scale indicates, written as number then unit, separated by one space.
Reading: 1140 g
